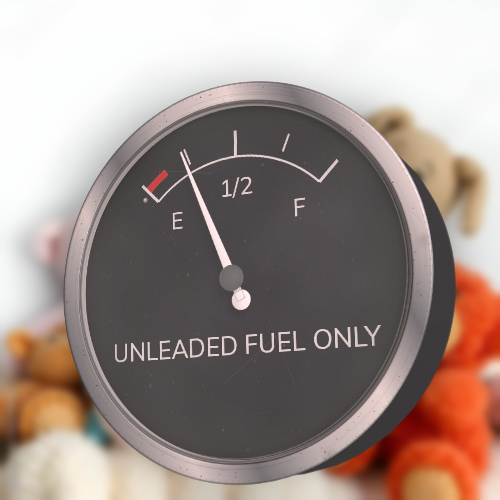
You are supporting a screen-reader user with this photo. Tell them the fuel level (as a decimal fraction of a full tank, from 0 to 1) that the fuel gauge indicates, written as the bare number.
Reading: 0.25
